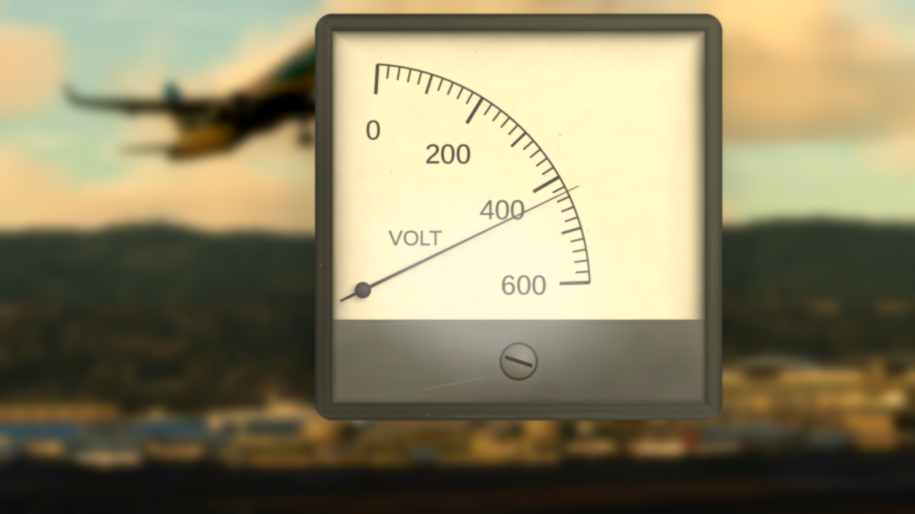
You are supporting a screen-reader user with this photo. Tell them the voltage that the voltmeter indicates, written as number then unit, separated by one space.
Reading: 430 V
